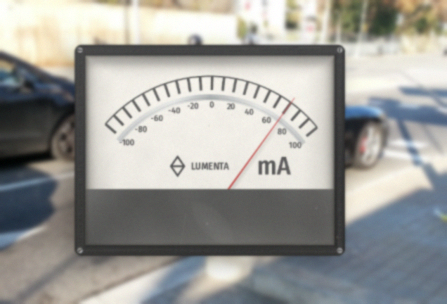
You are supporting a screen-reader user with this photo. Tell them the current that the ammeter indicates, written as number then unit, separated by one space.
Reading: 70 mA
